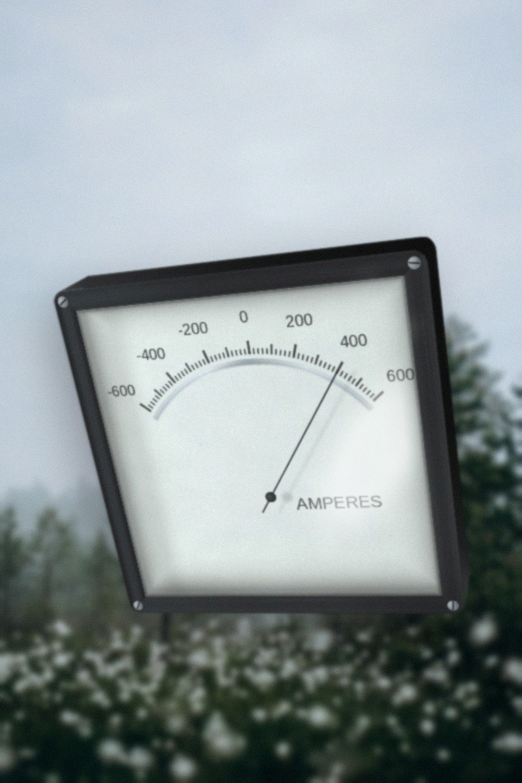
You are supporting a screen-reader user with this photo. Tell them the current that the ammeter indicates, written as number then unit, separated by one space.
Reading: 400 A
